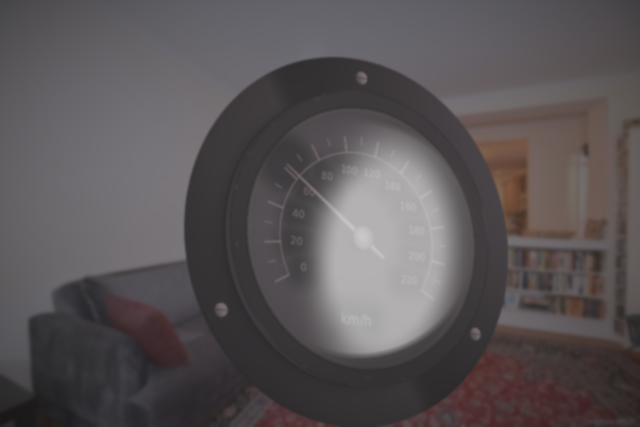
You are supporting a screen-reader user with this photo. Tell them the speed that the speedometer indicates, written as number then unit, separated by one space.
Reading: 60 km/h
